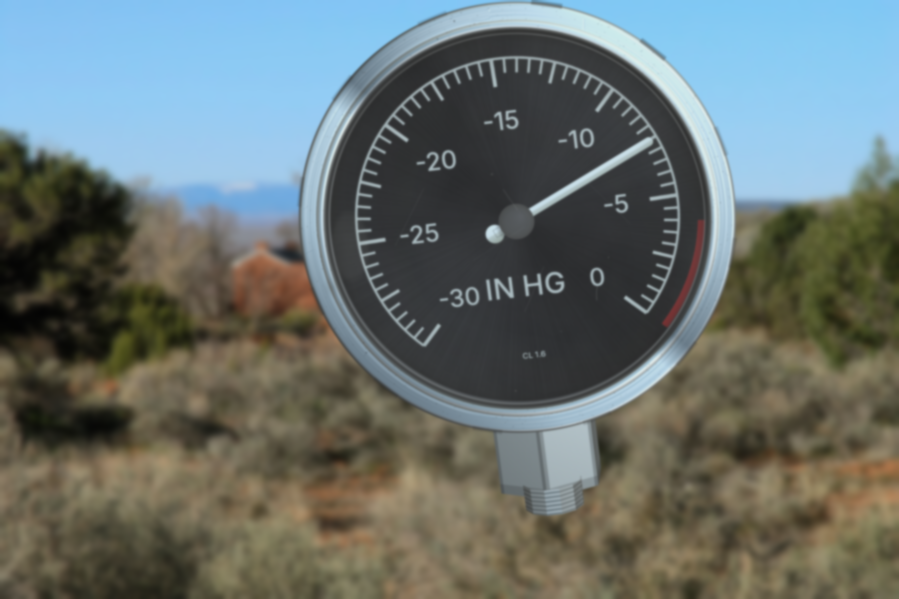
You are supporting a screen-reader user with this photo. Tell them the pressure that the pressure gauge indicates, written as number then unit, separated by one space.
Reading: -7.5 inHg
